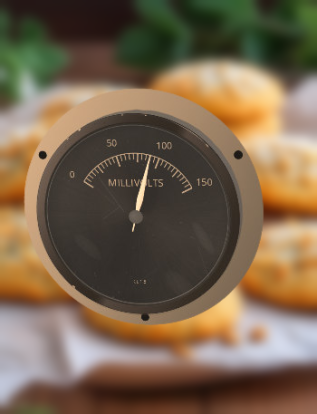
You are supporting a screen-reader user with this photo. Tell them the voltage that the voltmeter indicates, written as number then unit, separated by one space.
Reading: 90 mV
